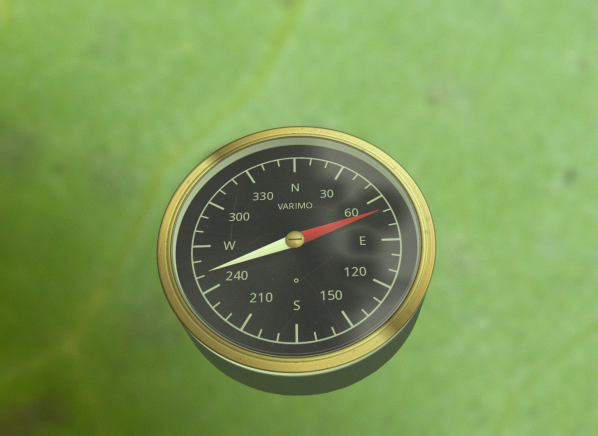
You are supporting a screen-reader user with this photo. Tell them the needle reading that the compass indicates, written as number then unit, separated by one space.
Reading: 70 °
